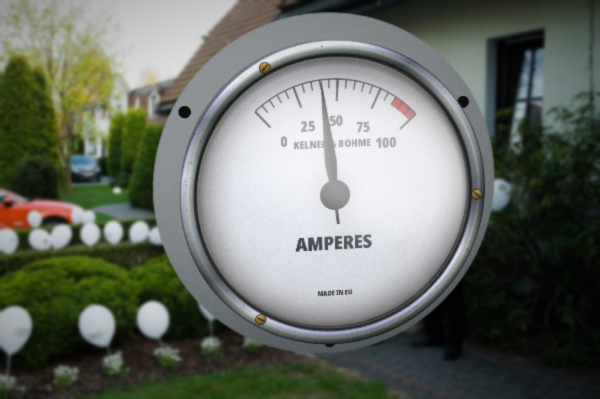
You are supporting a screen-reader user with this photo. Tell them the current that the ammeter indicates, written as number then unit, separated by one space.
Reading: 40 A
